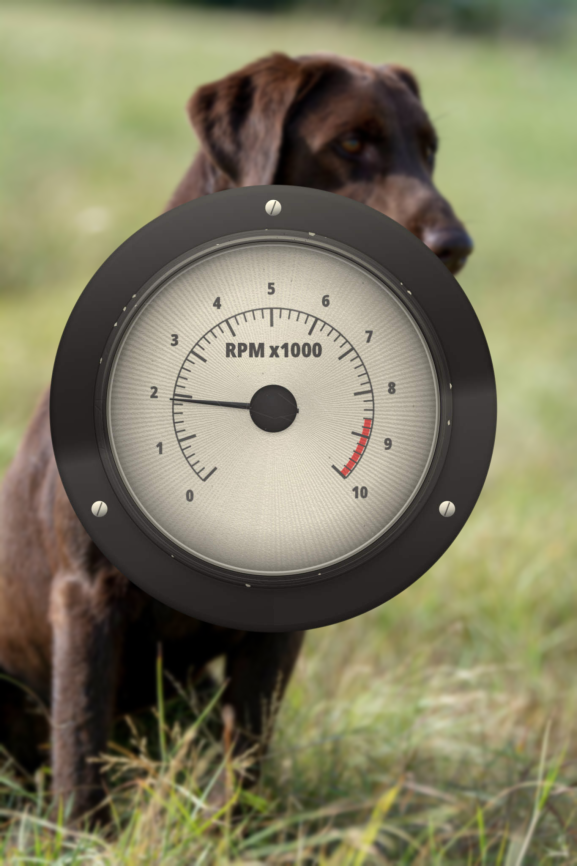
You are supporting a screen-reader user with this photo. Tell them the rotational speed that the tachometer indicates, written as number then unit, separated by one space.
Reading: 1900 rpm
